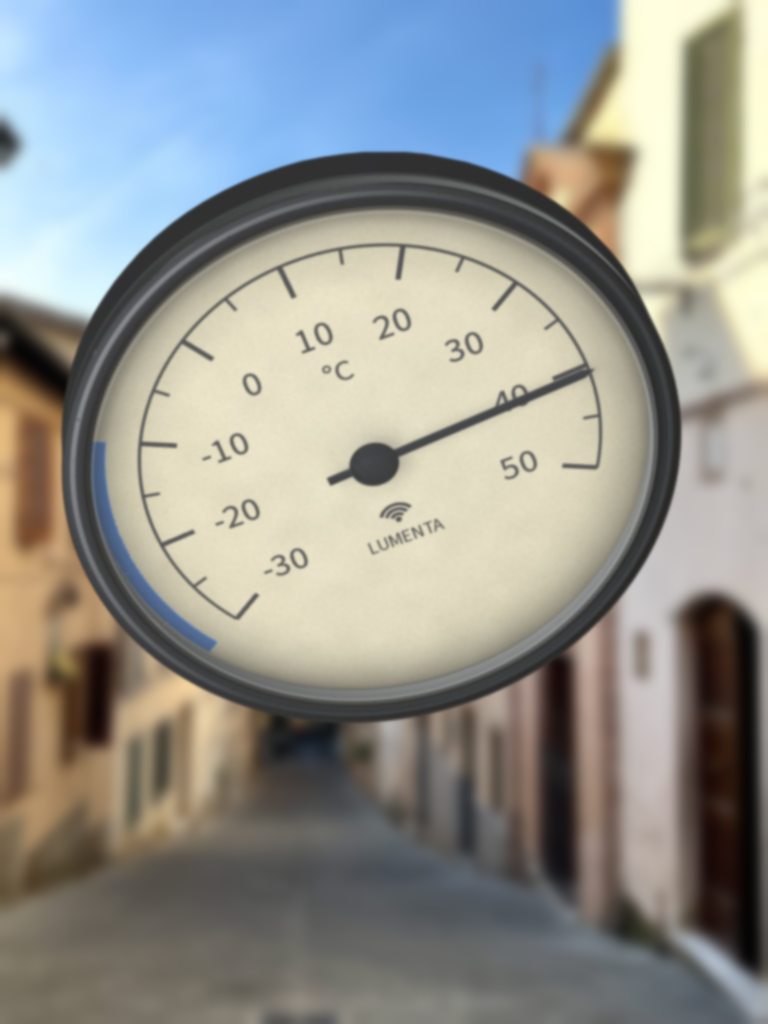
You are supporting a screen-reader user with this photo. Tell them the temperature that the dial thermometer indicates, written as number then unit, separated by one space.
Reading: 40 °C
